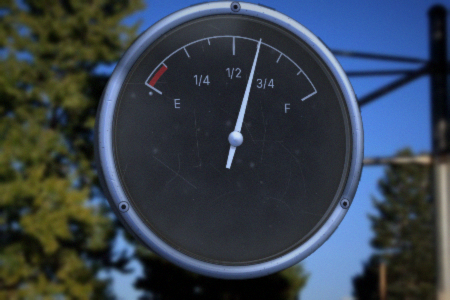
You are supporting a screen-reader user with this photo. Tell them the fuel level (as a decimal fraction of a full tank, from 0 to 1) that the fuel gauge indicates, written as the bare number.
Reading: 0.625
